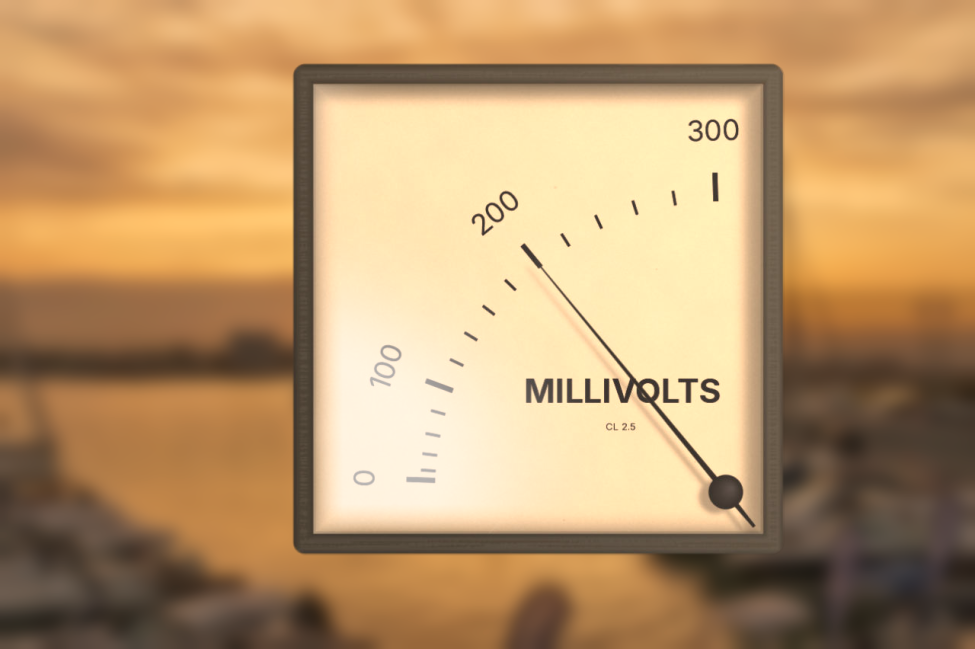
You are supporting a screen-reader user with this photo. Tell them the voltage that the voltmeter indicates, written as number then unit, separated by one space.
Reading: 200 mV
